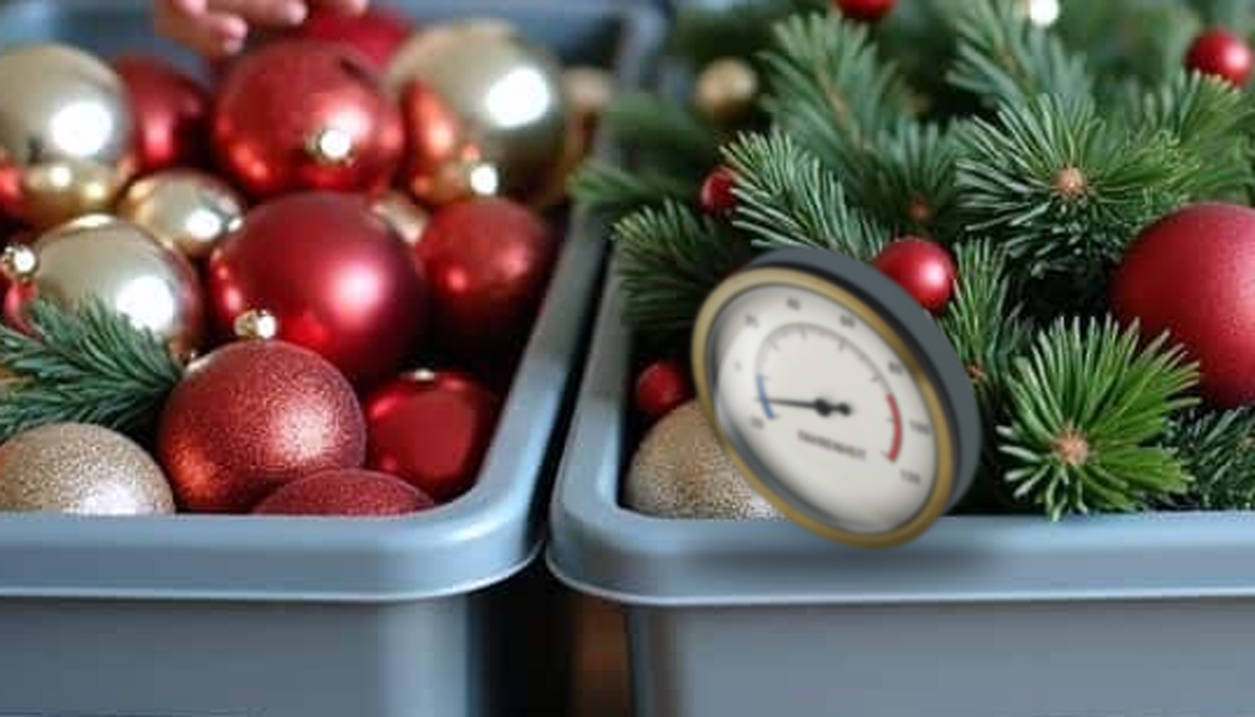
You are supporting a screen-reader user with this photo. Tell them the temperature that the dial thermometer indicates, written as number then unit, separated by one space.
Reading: -10 °F
